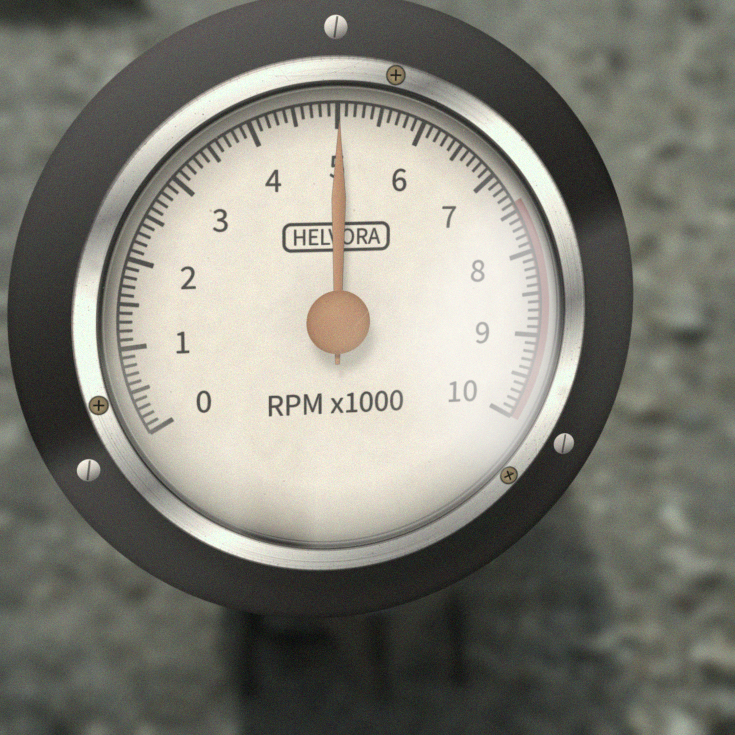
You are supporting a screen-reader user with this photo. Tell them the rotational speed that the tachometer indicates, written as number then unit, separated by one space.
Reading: 5000 rpm
